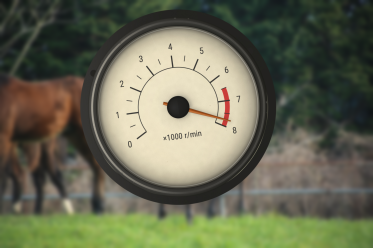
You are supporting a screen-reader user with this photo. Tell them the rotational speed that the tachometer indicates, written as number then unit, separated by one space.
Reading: 7750 rpm
